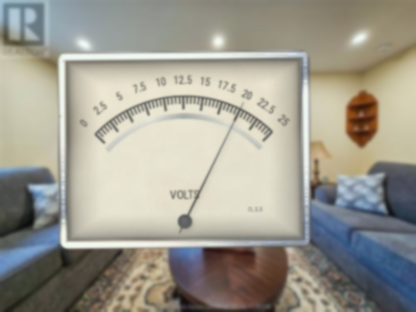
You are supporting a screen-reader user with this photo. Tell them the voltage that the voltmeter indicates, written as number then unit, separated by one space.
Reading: 20 V
